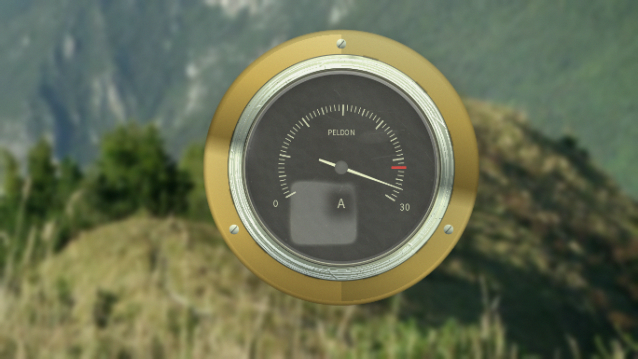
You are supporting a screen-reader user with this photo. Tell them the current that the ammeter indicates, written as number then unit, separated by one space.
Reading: 28.5 A
